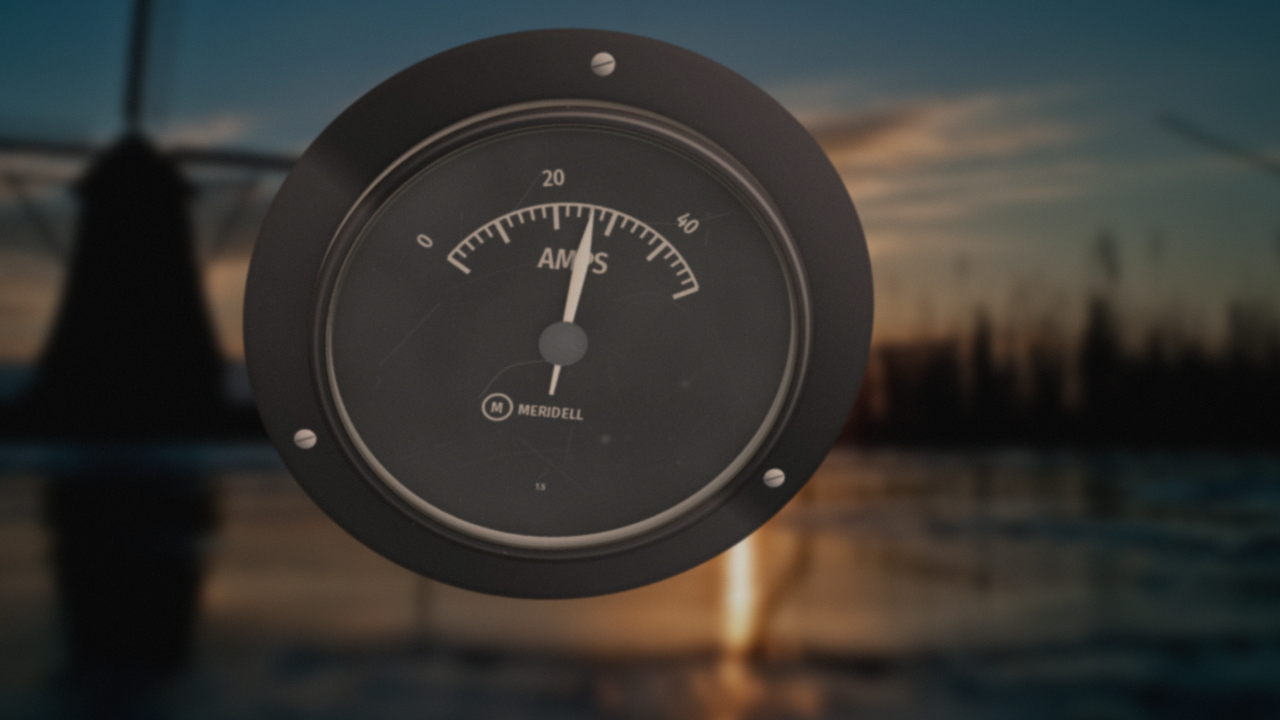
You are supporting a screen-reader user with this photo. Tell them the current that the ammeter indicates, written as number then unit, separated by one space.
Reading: 26 A
